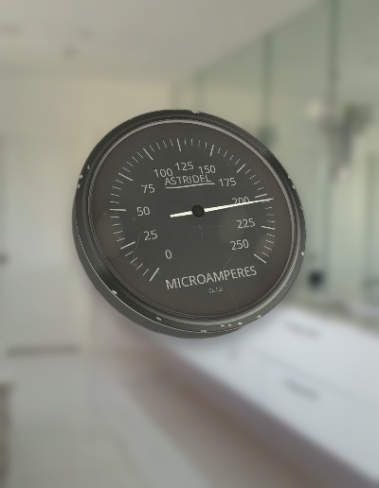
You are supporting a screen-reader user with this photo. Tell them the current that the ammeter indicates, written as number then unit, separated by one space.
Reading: 205 µA
